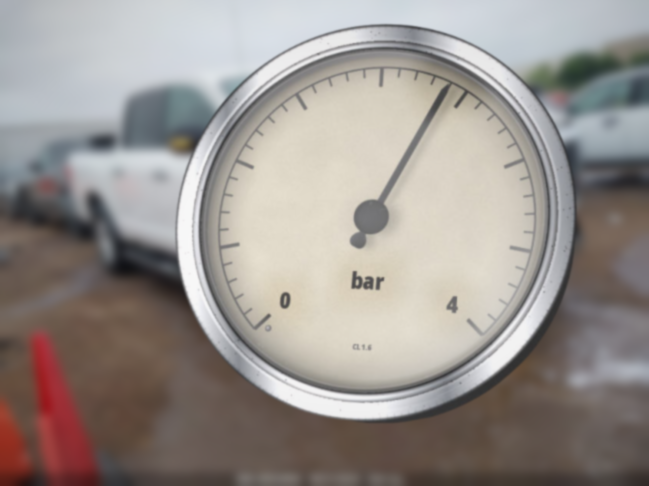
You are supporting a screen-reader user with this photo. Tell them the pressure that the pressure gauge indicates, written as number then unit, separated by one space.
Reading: 2.4 bar
